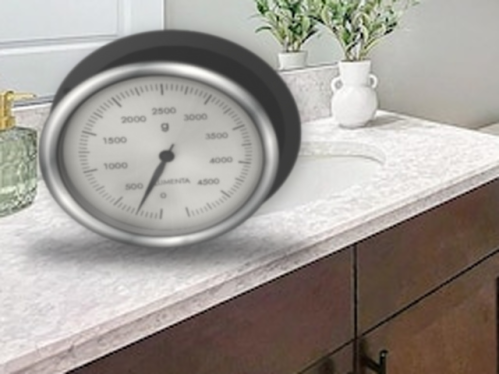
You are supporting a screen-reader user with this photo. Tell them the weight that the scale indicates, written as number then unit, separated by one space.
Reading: 250 g
